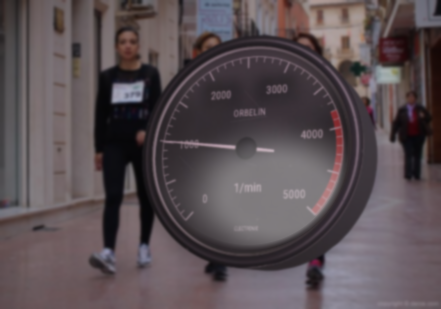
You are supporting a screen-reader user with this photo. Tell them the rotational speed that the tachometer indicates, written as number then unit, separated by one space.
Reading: 1000 rpm
